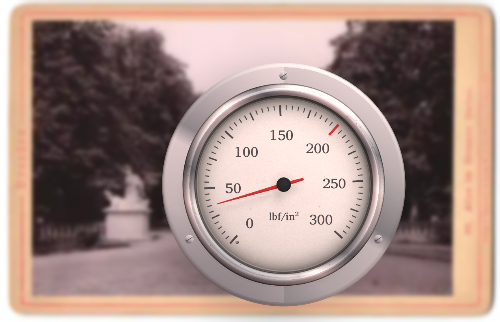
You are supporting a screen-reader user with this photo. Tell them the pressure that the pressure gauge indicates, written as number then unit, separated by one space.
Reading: 35 psi
